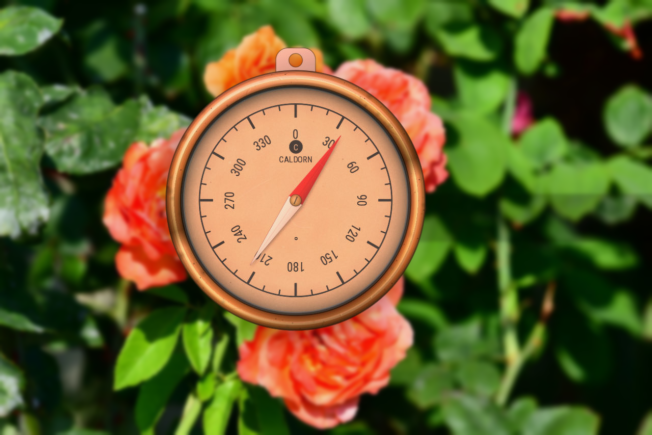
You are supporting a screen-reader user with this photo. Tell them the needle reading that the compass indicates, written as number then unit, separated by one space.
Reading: 35 °
